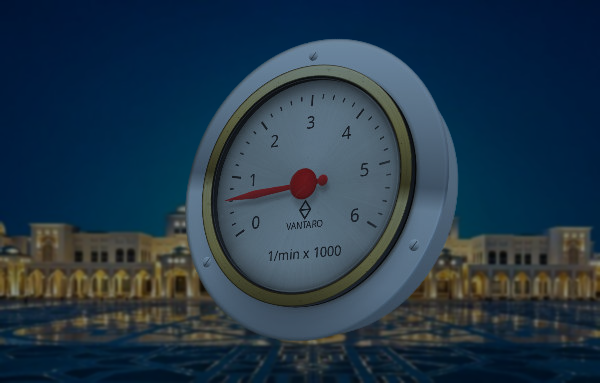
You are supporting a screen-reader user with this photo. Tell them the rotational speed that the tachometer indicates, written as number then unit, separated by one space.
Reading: 600 rpm
